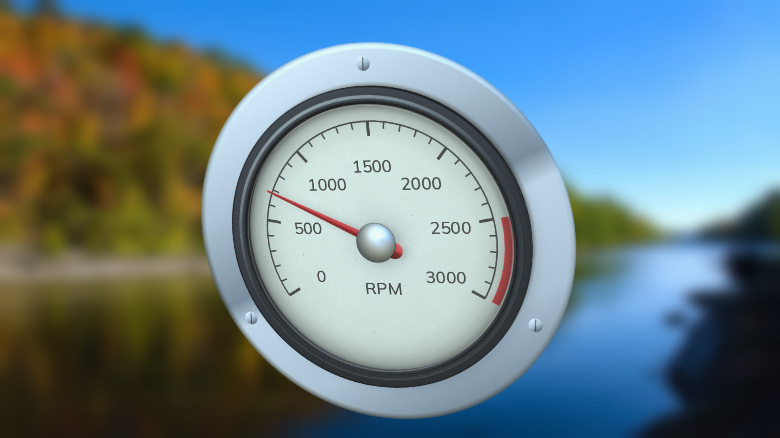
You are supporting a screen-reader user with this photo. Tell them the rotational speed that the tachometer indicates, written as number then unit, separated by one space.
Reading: 700 rpm
